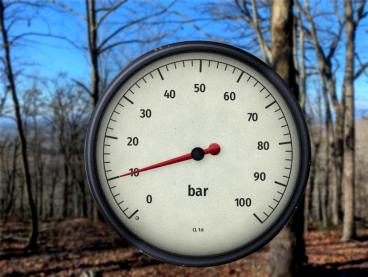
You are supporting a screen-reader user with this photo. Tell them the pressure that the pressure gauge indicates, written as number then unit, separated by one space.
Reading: 10 bar
